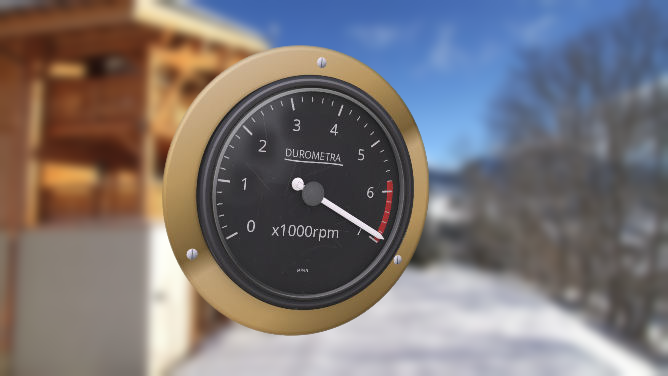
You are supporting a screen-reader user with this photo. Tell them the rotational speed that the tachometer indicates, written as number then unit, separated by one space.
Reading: 6900 rpm
